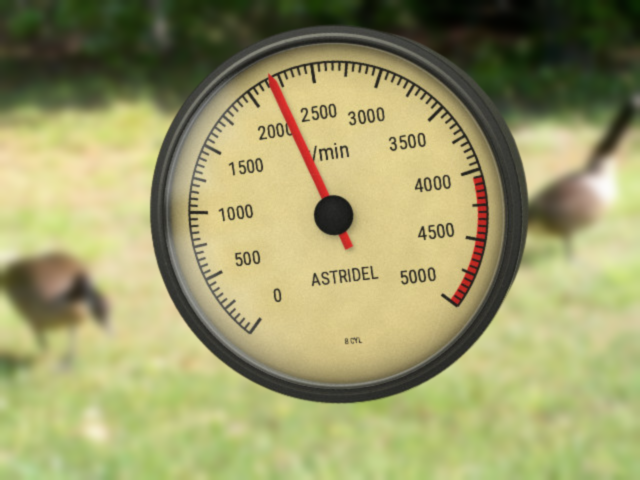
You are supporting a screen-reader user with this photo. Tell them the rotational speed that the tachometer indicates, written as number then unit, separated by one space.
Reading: 2200 rpm
